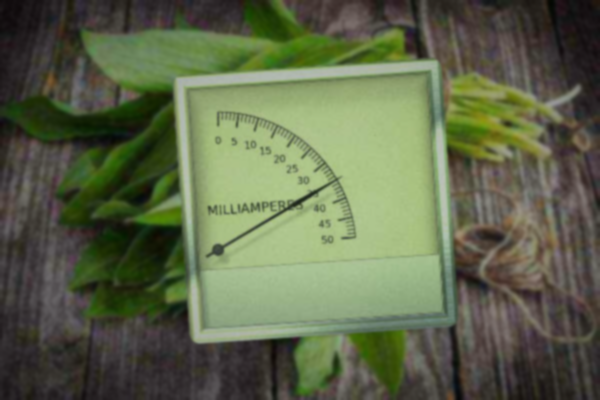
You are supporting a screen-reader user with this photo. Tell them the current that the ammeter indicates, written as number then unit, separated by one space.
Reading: 35 mA
